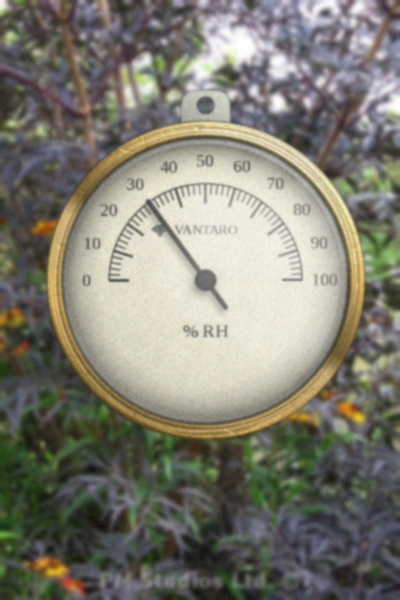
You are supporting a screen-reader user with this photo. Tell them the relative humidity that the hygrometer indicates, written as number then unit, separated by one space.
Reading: 30 %
